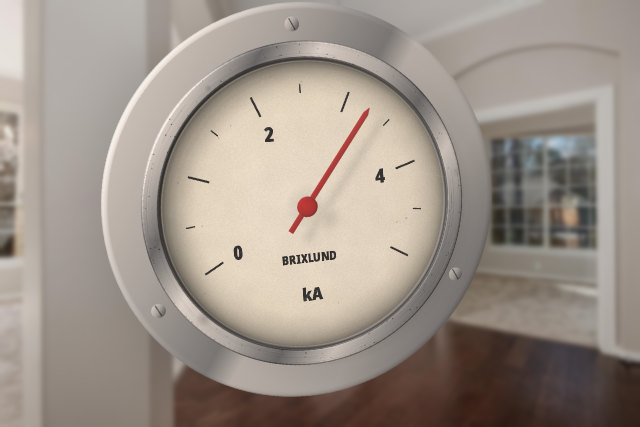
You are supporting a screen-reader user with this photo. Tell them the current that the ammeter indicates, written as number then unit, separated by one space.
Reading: 3.25 kA
